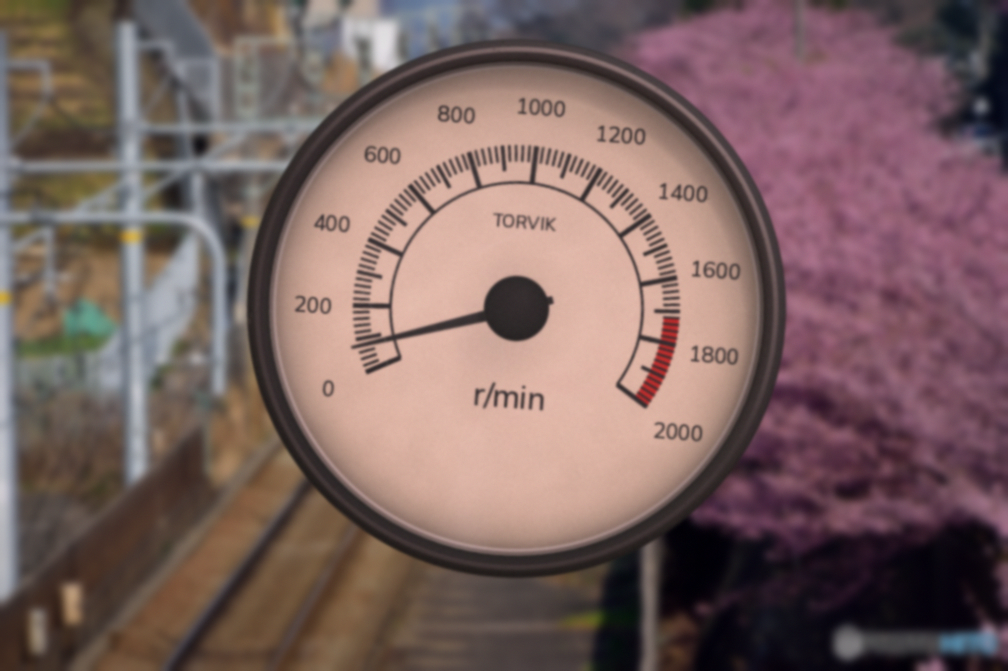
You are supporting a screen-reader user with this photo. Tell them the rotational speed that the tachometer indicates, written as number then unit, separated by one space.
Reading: 80 rpm
